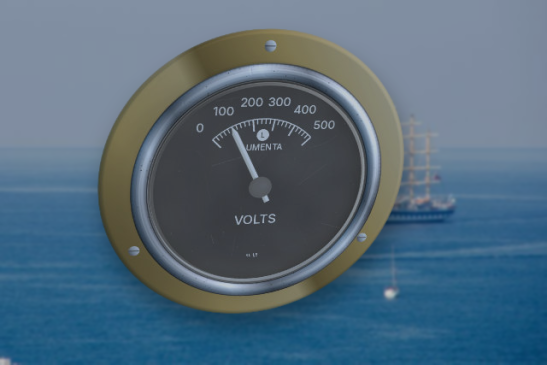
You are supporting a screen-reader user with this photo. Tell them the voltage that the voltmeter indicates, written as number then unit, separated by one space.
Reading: 100 V
